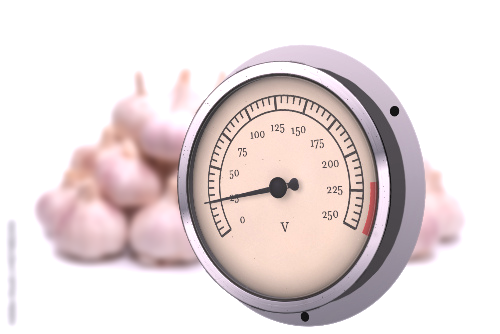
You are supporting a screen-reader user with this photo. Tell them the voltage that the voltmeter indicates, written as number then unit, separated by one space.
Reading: 25 V
